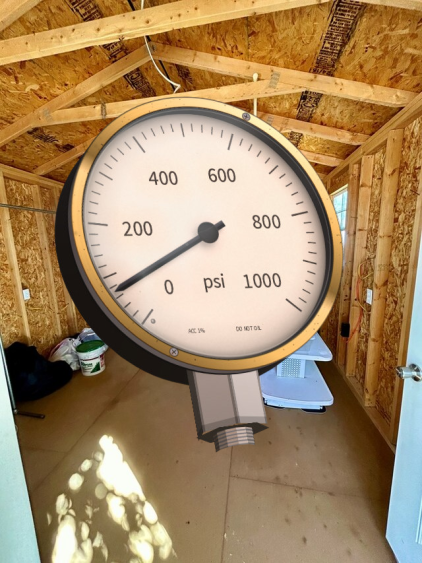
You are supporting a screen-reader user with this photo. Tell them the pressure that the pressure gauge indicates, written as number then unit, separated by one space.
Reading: 70 psi
